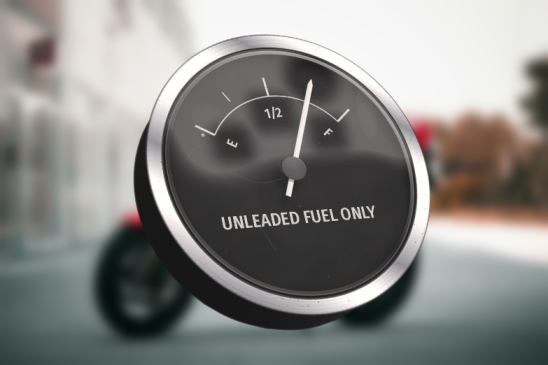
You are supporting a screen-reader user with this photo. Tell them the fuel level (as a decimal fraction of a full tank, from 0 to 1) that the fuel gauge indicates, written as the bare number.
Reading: 0.75
